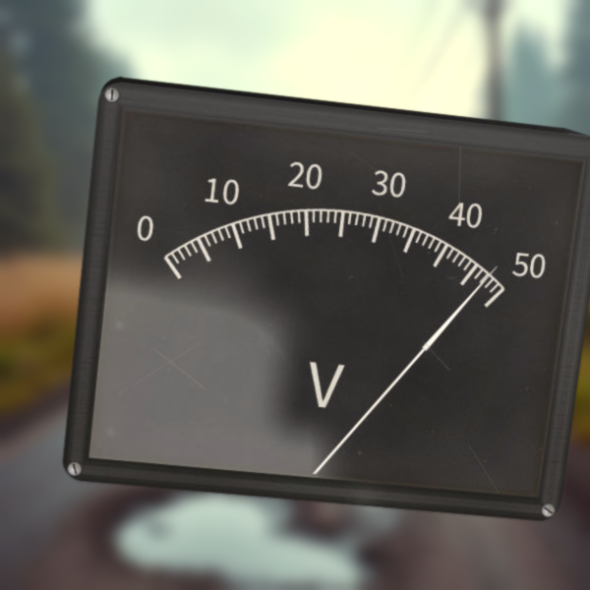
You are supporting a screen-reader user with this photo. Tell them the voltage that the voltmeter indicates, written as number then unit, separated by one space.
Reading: 47 V
